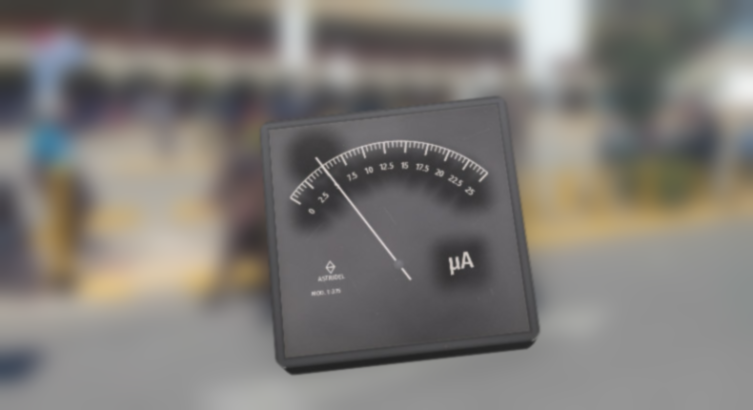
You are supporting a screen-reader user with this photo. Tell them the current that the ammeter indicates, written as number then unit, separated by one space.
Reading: 5 µA
